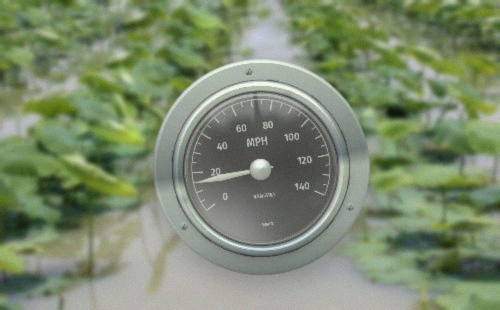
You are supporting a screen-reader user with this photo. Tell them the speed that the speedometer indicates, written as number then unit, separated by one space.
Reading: 15 mph
